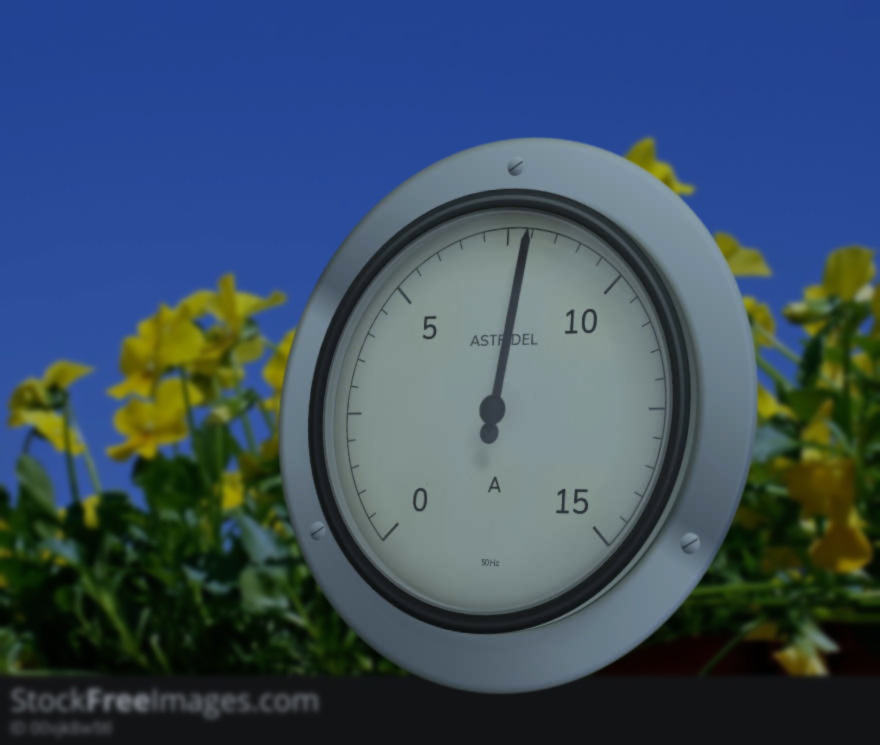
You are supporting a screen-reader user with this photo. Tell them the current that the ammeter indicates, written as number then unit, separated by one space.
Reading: 8 A
